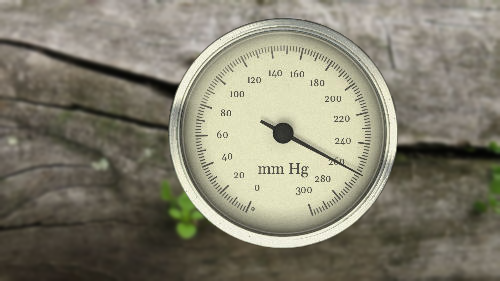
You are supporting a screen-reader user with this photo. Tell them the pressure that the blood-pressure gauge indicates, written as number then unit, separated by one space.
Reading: 260 mmHg
